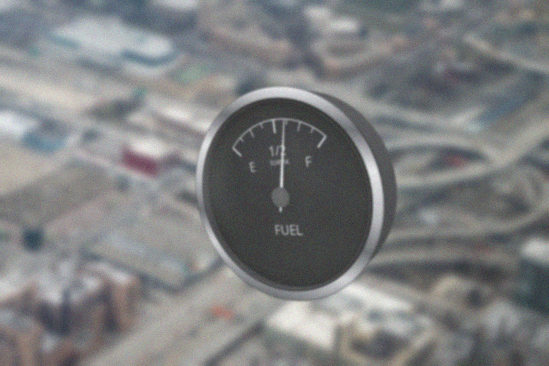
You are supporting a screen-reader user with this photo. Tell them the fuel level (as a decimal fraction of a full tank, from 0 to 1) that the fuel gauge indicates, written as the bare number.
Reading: 0.625
